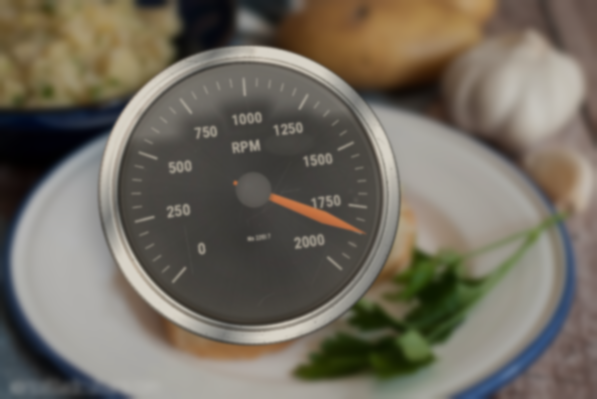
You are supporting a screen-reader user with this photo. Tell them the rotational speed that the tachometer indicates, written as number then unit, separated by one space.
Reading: 1850 rpm
